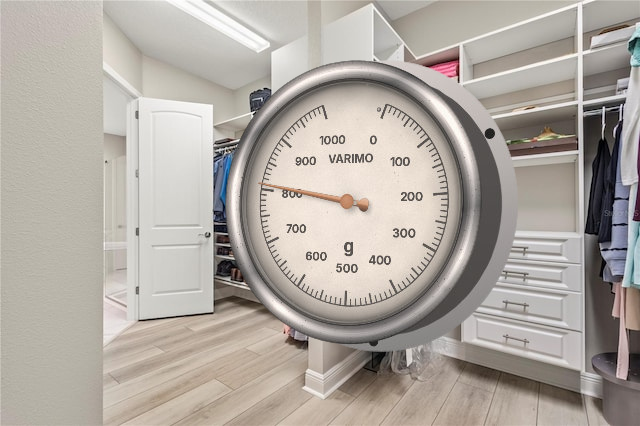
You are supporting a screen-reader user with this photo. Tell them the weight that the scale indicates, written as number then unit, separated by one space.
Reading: 810 g
